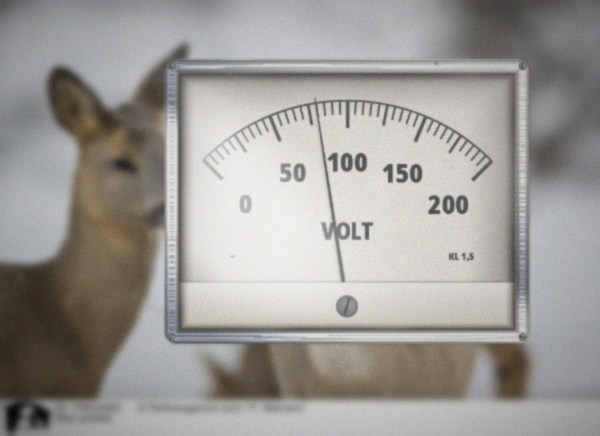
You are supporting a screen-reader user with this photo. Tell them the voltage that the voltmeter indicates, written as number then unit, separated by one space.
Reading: 80 V
